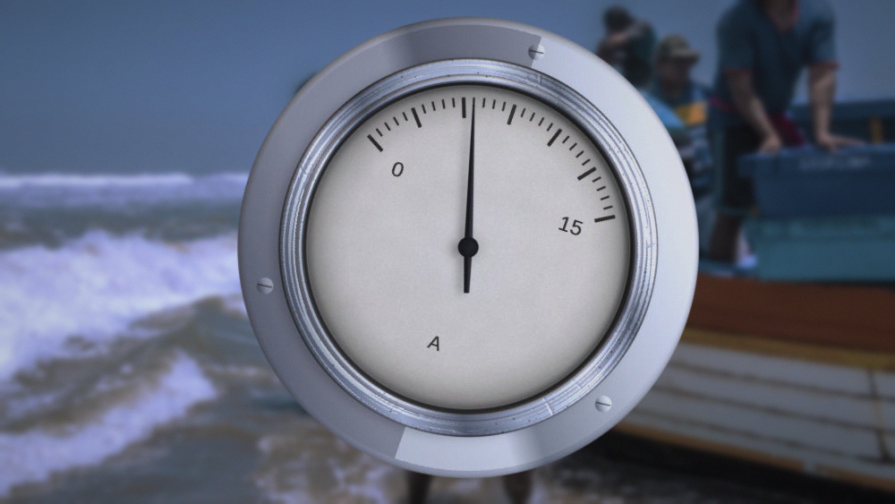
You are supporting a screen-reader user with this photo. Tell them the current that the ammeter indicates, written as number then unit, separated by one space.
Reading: 5.5 A
